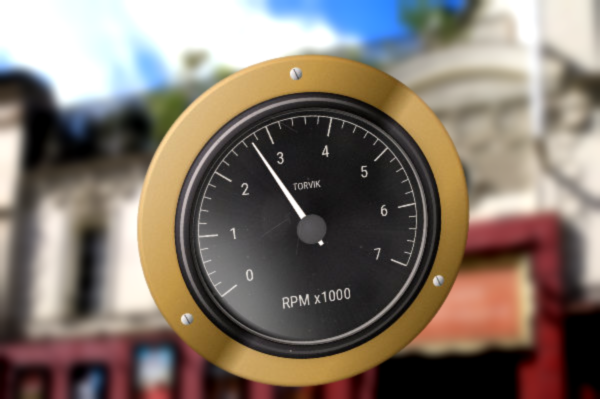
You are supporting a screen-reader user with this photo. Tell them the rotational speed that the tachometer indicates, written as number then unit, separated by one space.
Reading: 2700 rpm
